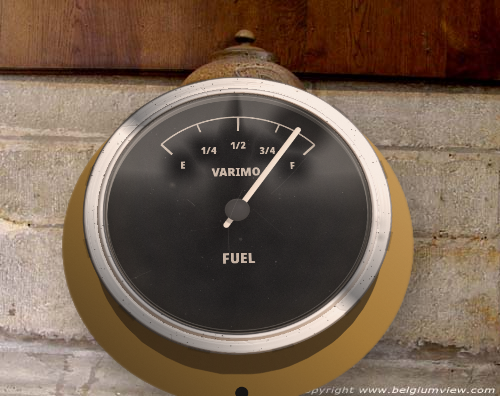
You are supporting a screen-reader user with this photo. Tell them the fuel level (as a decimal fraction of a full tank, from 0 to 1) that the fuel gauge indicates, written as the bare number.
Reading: 0.875
